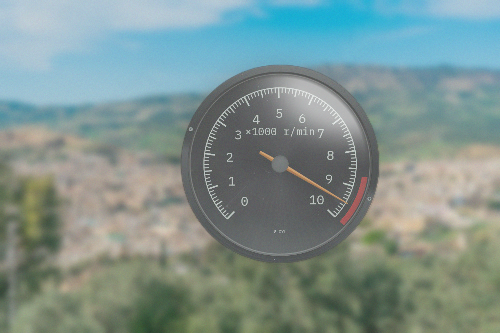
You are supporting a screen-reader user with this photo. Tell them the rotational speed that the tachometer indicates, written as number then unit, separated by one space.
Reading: 9500 rpm
